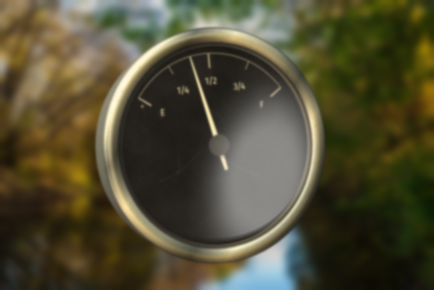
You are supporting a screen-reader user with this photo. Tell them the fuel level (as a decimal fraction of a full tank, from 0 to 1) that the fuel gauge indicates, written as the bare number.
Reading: 0.375
